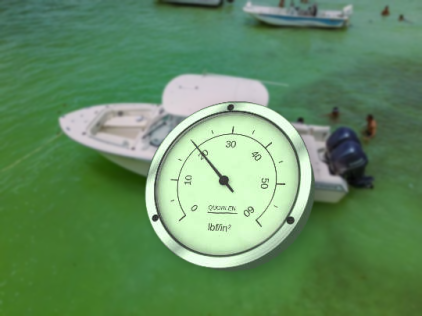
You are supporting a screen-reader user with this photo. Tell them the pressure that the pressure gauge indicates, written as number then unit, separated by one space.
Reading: 20 psi
